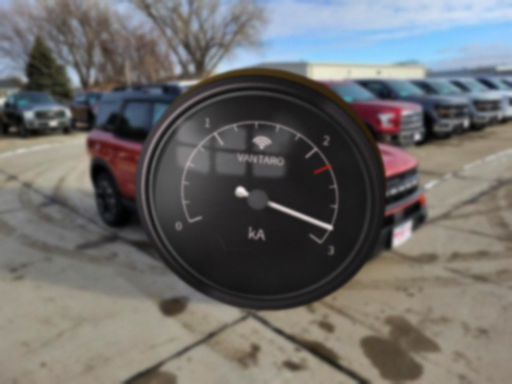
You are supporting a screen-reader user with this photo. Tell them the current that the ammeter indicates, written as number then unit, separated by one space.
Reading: 2.8 kA
